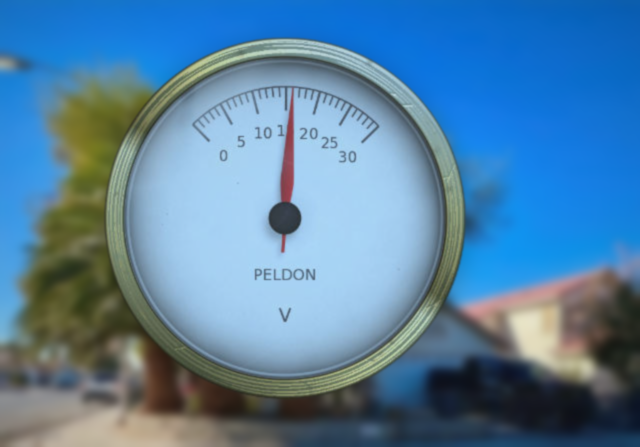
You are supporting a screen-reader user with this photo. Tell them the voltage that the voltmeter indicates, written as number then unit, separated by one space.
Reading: 16 V
